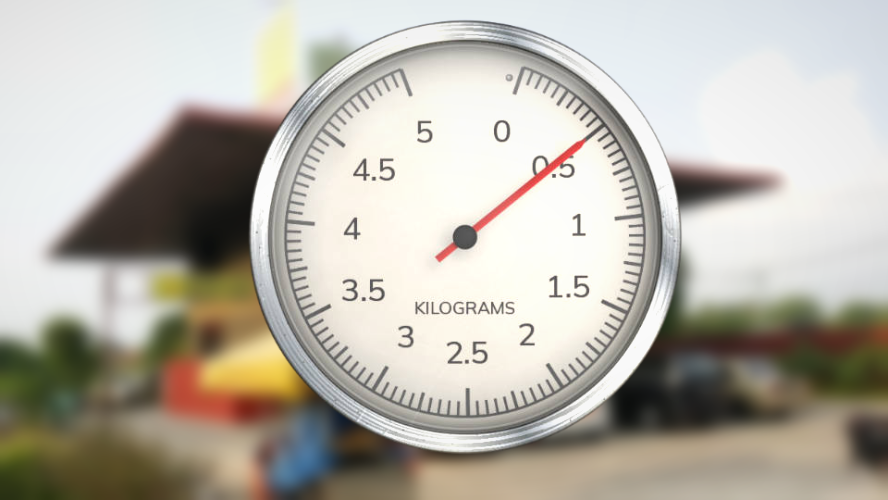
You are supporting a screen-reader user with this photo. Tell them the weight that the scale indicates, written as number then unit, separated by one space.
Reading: 0.5 kg
